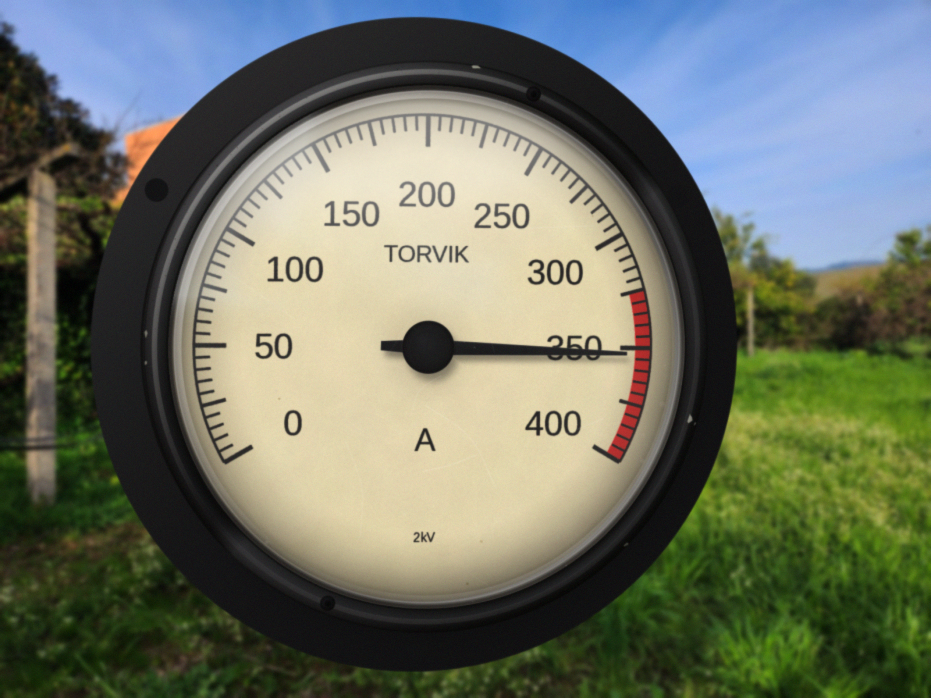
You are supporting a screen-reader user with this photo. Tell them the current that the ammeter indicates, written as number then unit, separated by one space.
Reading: 352.5 A
